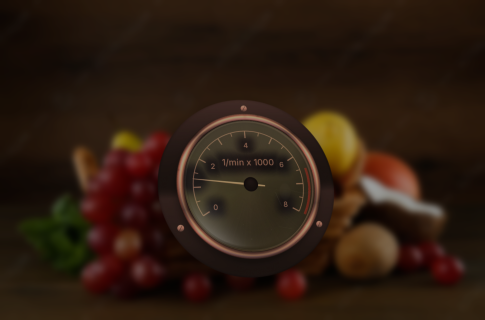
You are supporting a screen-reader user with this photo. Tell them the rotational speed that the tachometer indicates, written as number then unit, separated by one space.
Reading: 1250 rpm
